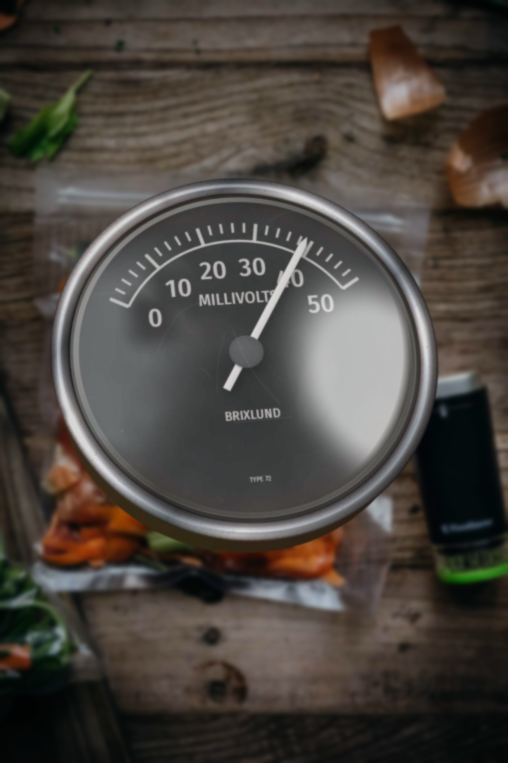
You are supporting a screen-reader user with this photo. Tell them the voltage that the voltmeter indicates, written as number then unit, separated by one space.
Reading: 39 mV
